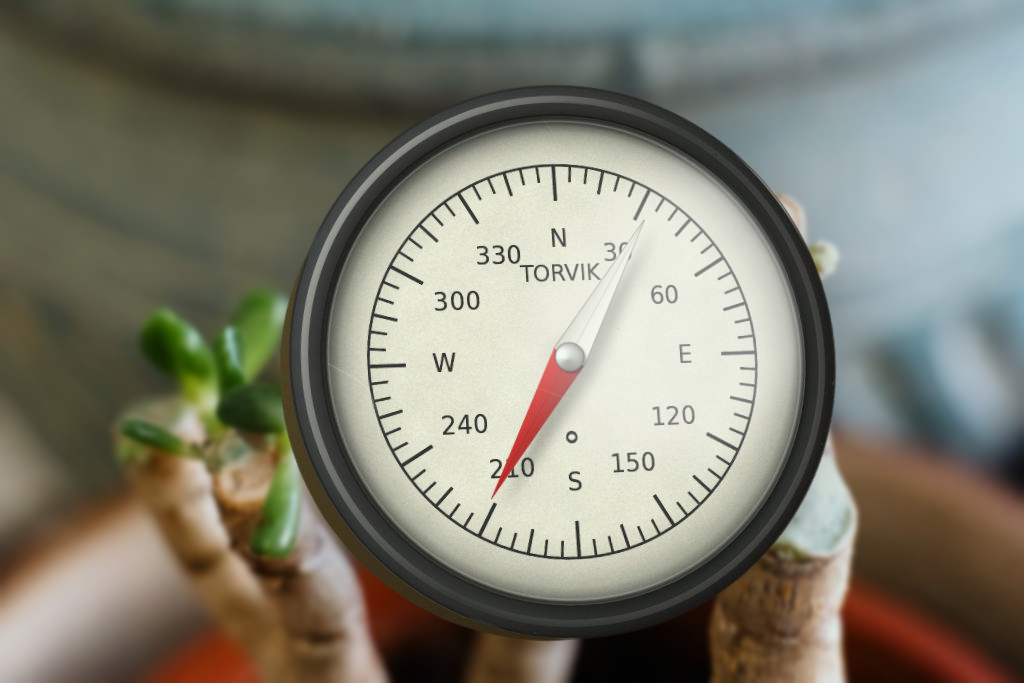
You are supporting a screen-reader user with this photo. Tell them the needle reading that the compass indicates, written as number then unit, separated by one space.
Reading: 212.5 °
